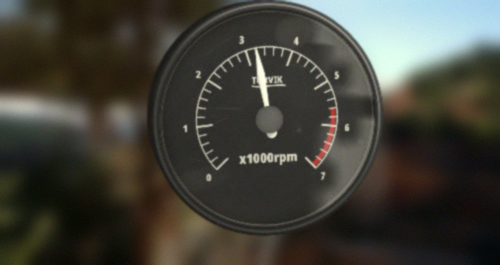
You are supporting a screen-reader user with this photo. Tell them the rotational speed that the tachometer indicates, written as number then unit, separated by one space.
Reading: 3200 rpm
